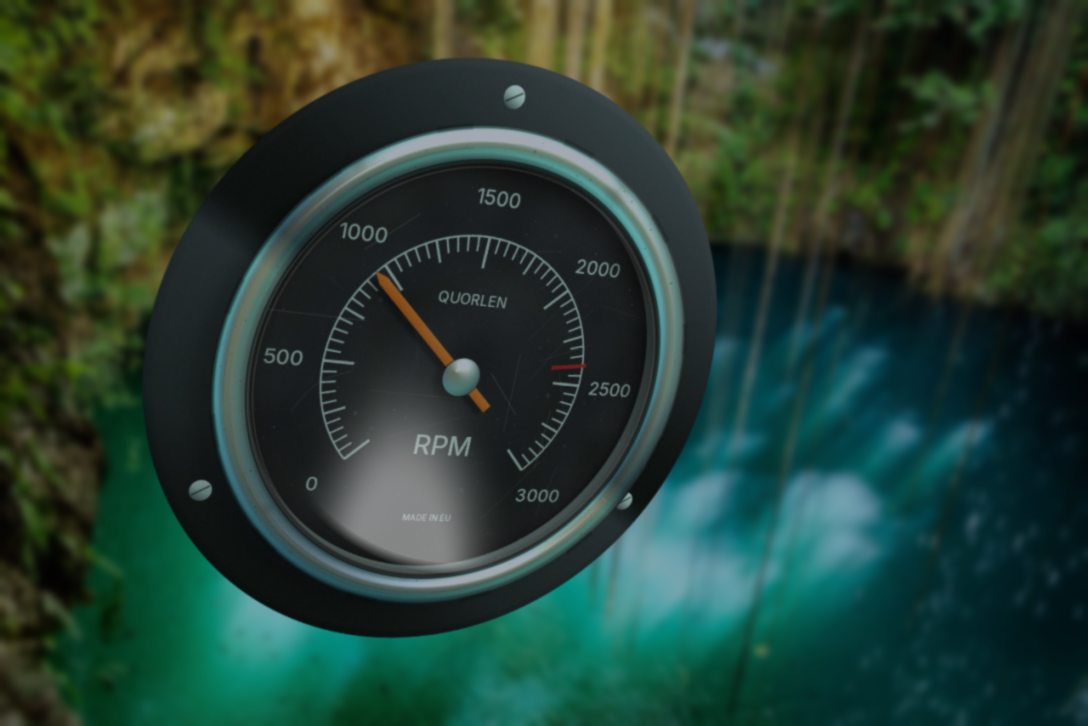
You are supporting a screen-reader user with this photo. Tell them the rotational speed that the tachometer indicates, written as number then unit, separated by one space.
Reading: 950 rpm
